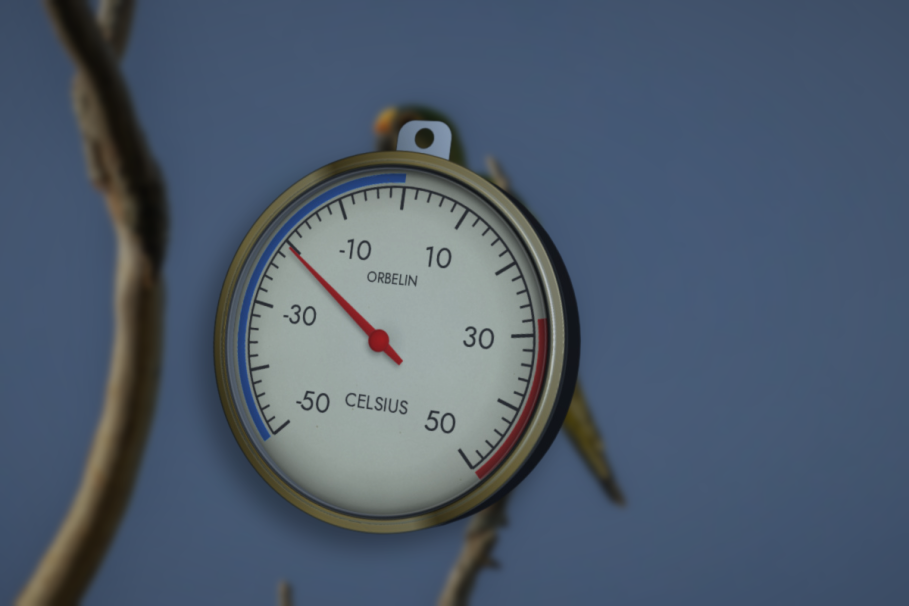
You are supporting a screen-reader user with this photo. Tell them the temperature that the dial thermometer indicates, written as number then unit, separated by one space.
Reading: -20 °C
